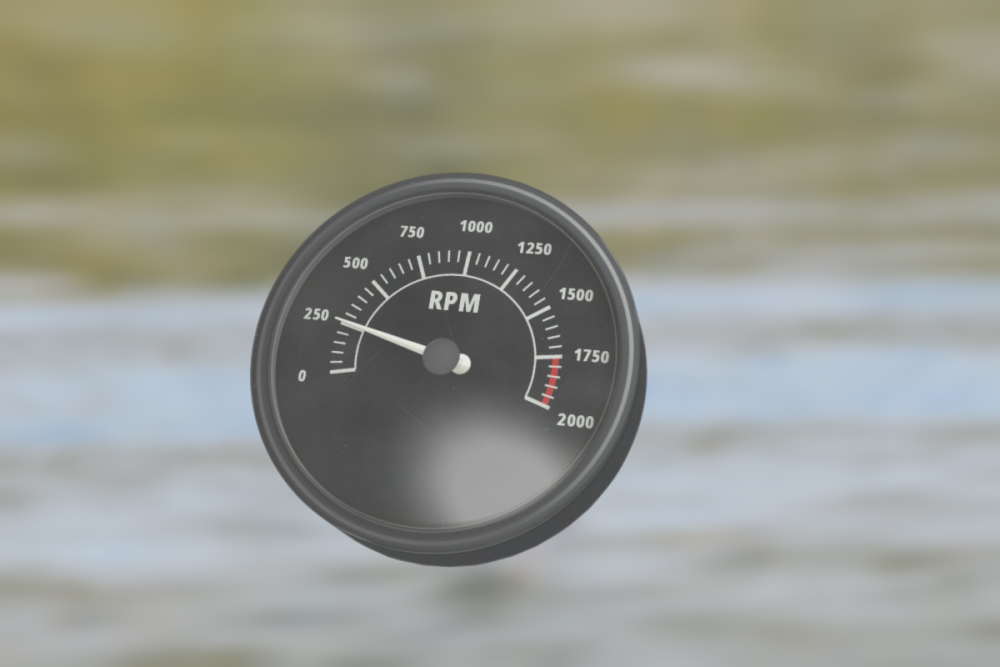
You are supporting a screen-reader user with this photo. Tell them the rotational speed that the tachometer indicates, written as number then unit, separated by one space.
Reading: 250 rpm
